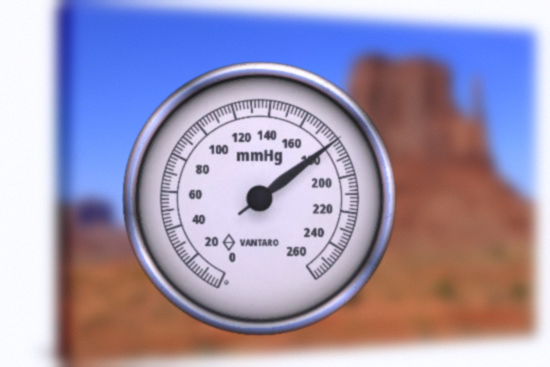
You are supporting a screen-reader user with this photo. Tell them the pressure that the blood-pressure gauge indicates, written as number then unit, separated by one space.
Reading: 180 mmHg
